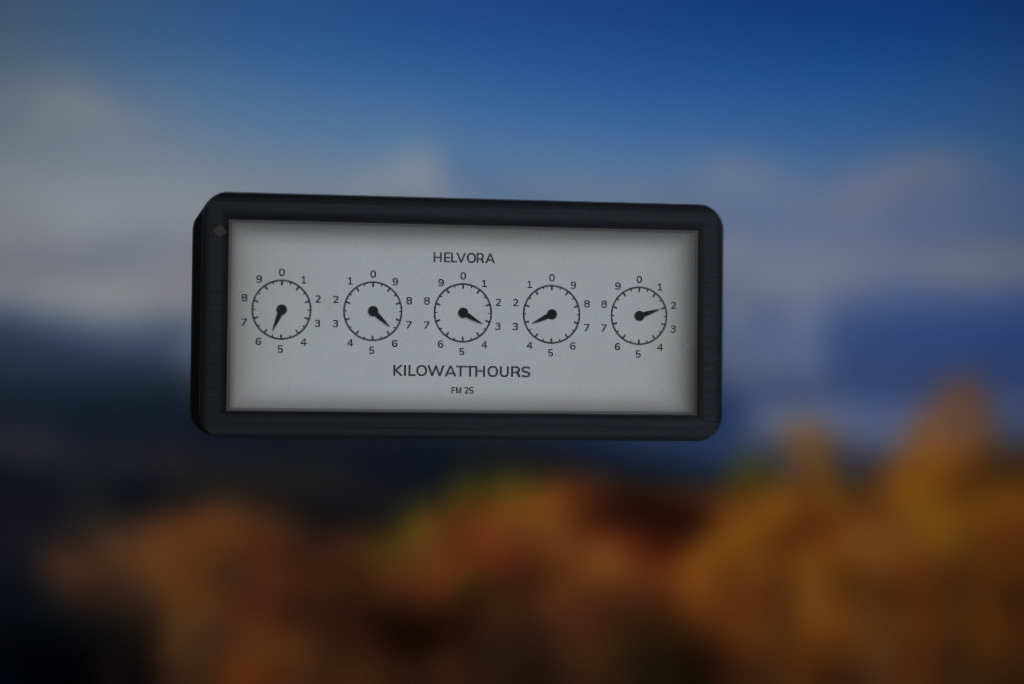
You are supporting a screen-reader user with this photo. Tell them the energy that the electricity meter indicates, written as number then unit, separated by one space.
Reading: 56332 kWh
